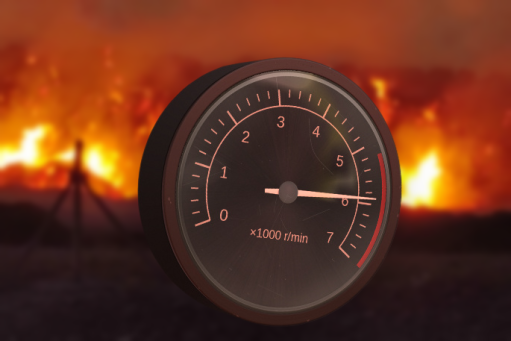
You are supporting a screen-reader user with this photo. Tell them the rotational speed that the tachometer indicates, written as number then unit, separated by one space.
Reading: 5900 rpm
